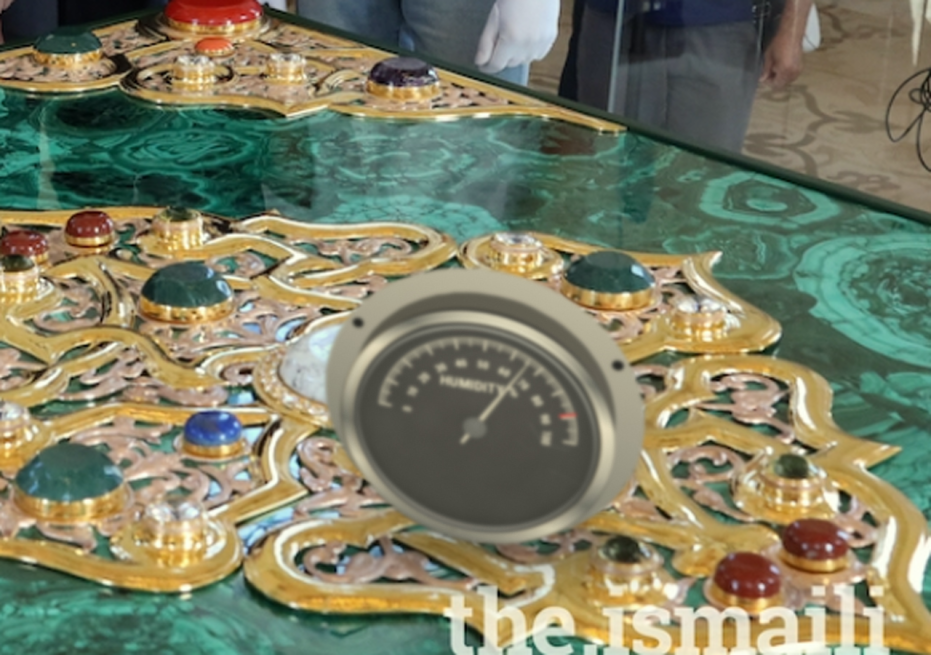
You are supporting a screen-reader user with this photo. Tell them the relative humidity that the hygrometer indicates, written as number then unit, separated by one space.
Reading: 65 %
